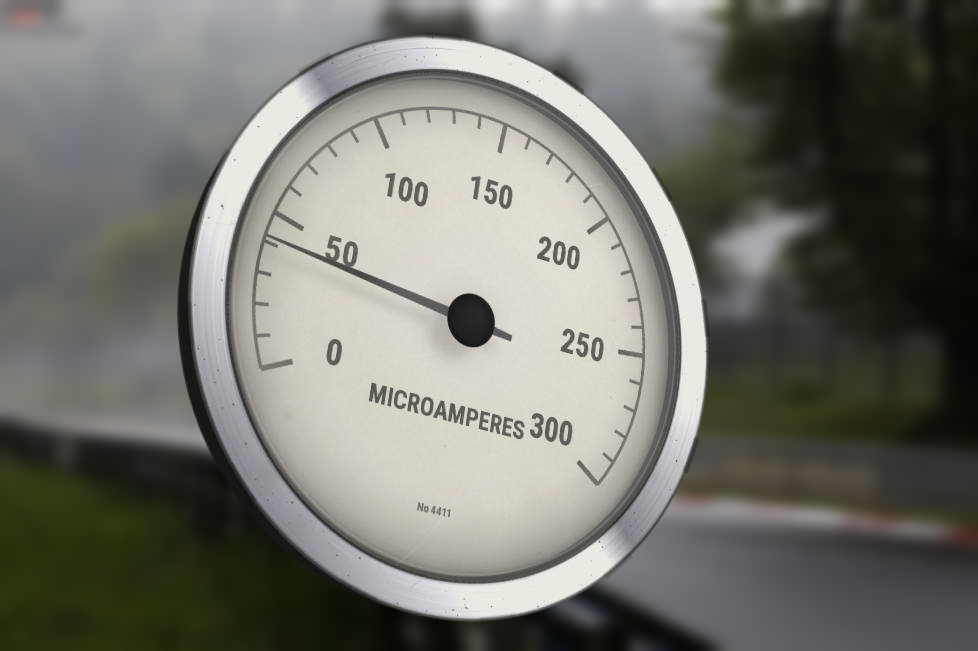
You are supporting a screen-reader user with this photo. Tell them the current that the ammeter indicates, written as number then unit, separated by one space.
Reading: 40 µA
